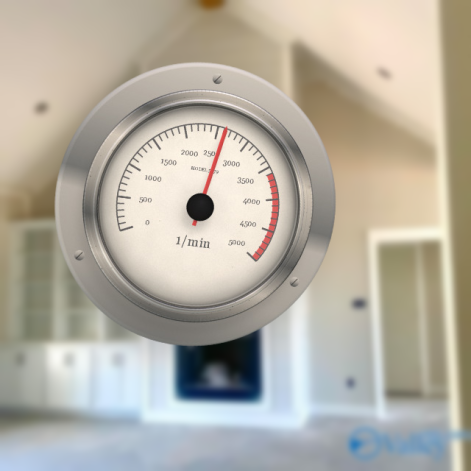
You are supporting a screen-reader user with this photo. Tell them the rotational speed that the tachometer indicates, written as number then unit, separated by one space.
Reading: 2600 rpm
